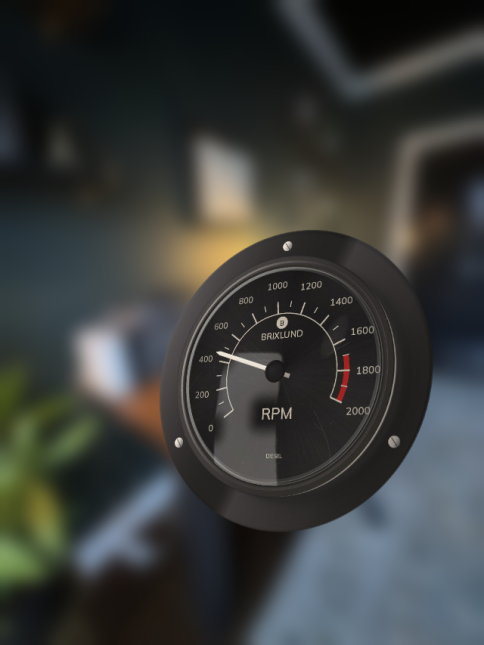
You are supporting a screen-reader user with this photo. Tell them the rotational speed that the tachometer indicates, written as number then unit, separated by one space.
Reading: 450 rpm
